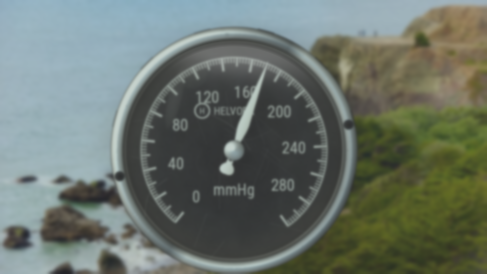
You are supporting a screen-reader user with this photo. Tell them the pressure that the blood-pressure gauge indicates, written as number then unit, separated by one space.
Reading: 170 mmHg
